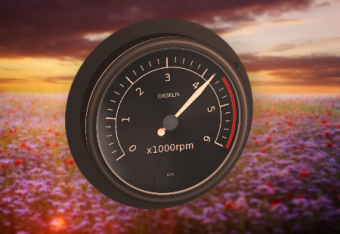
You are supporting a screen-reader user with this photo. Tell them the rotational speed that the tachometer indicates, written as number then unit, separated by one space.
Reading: 4200 rpm
